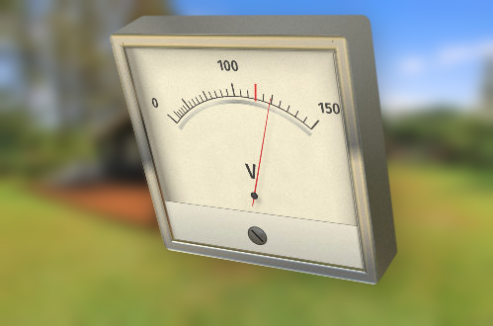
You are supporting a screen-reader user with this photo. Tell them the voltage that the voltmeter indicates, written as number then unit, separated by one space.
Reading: 125 V
